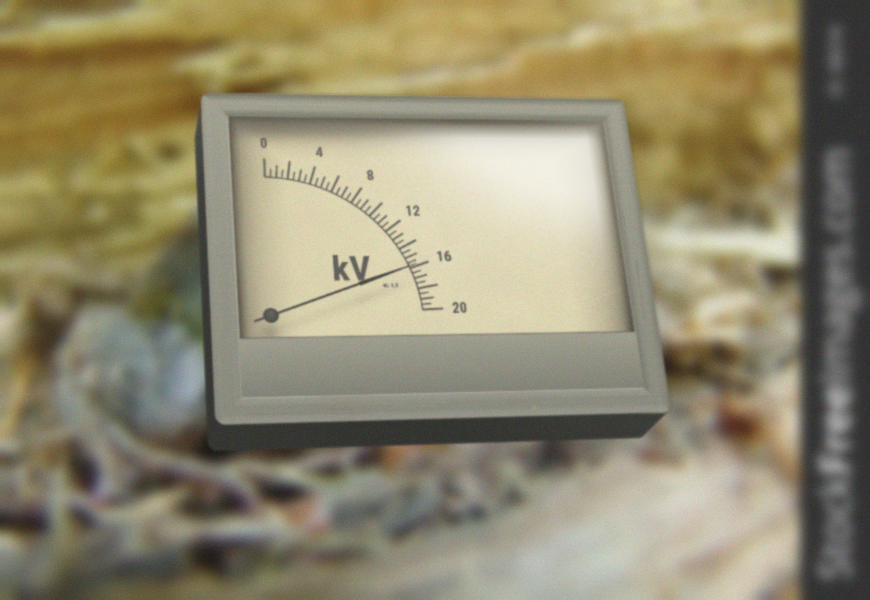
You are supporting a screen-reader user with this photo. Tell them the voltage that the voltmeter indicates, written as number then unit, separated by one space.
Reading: 16 kV
